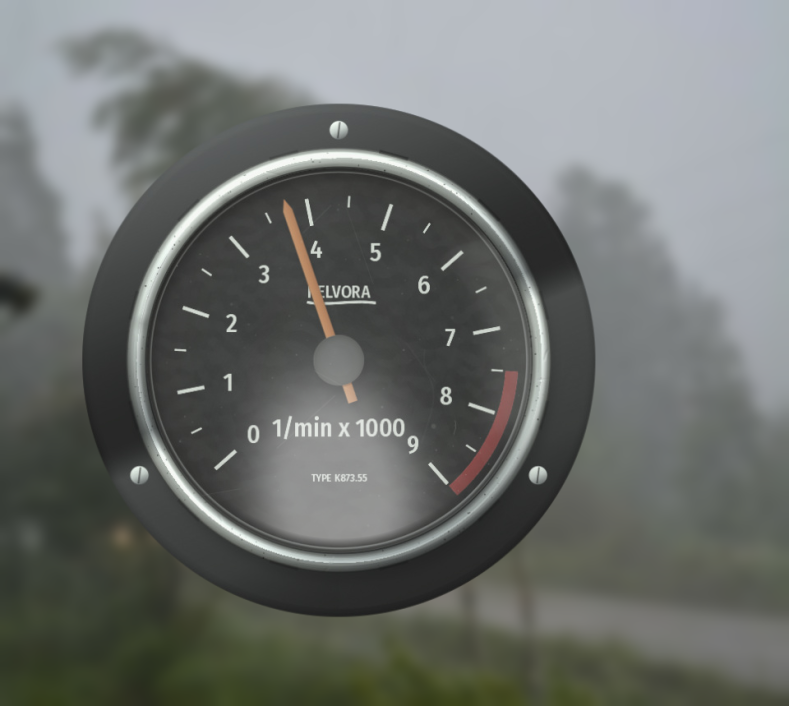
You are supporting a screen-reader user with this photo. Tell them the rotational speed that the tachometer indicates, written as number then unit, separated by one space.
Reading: 3750 rpm
